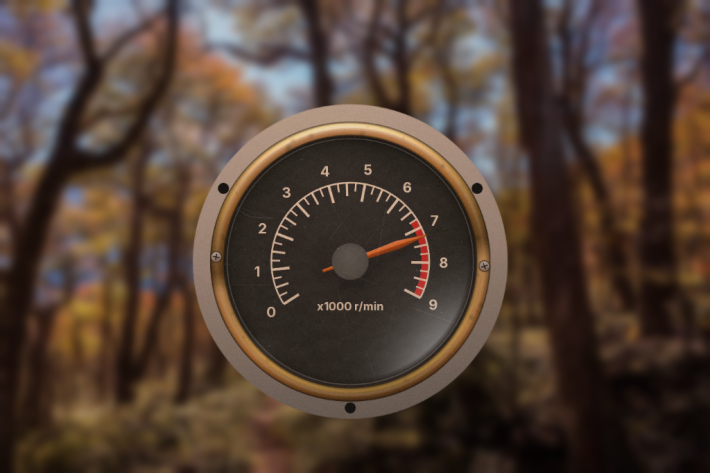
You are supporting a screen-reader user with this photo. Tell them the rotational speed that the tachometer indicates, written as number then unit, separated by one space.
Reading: 7250 rpm
